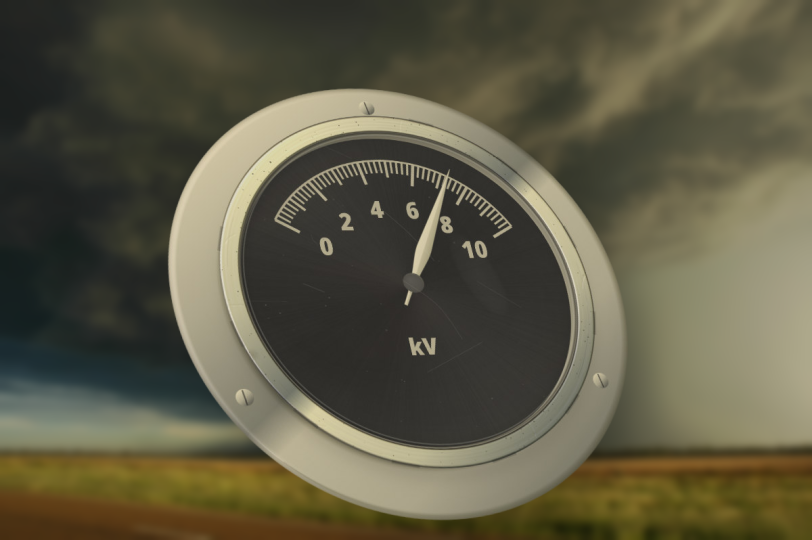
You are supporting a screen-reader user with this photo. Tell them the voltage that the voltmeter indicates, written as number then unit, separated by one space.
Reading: 7.2 kV
